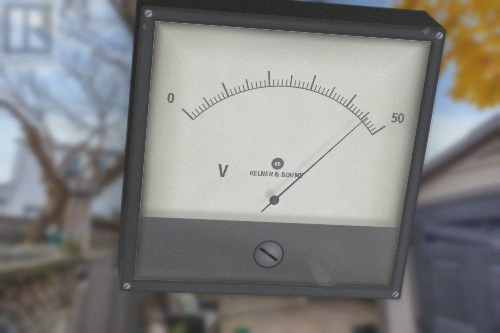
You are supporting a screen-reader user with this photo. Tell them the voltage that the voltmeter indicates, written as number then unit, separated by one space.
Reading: 45 V
